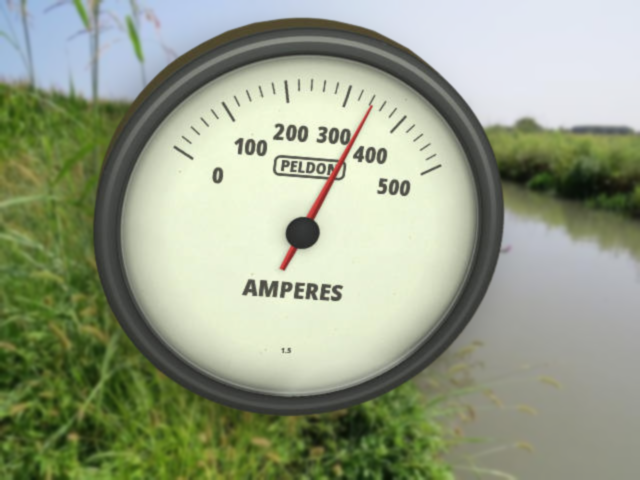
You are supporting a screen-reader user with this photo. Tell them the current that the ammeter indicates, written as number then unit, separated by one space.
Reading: 340 A
